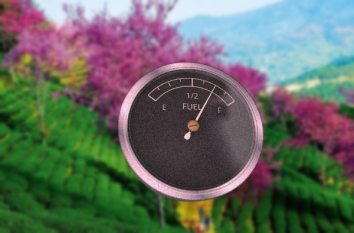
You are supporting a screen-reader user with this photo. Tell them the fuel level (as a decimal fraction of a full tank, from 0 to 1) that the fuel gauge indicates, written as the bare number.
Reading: 0.75
